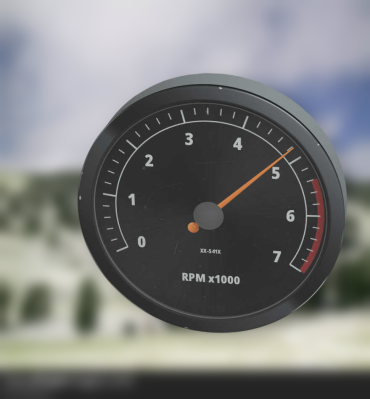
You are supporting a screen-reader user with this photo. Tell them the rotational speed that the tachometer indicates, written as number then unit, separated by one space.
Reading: 4800 rpm
